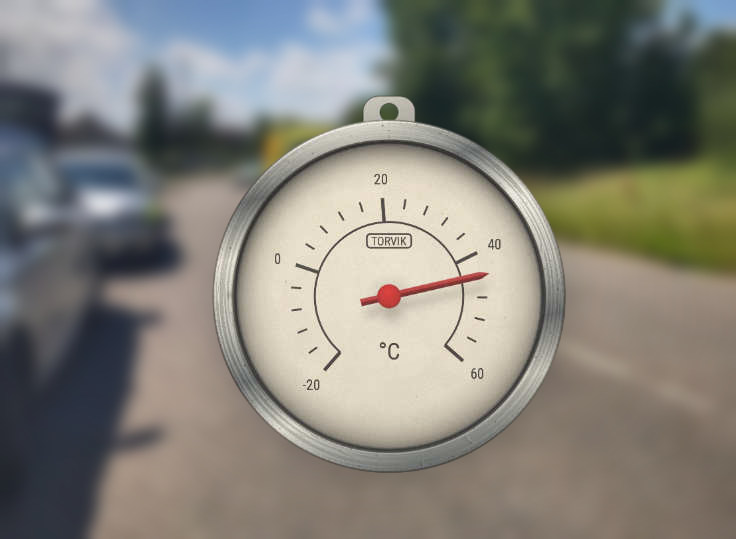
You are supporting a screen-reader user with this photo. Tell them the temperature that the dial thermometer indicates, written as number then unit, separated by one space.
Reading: 44 °C
